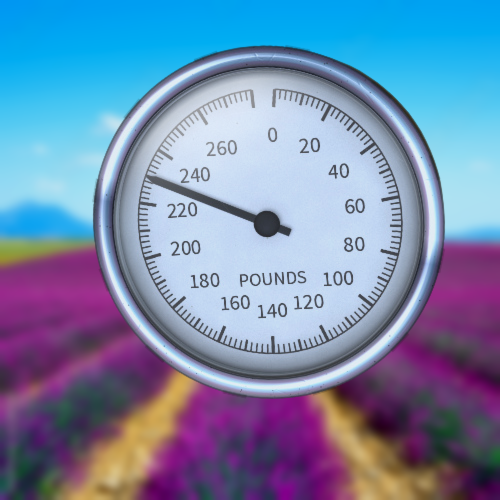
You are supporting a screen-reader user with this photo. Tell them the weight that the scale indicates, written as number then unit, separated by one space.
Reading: 230 lb
